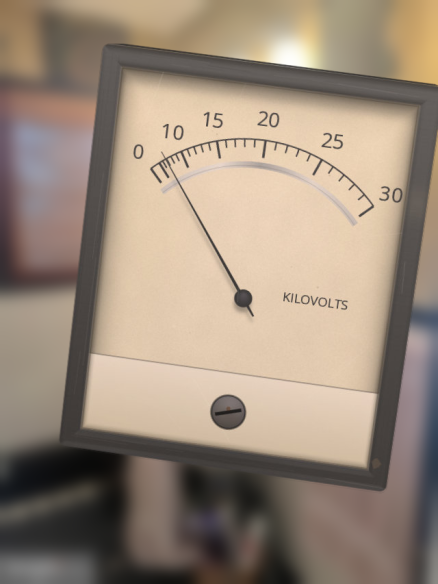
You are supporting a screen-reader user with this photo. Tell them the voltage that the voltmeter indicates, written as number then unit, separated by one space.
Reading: 7 kV
